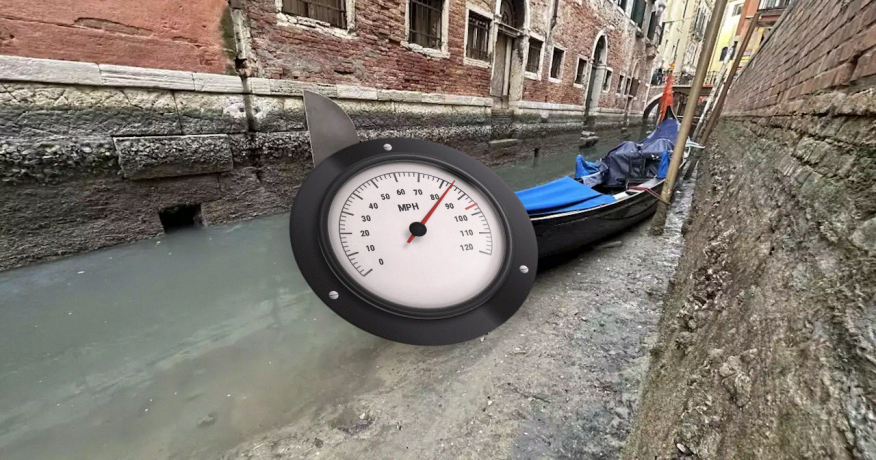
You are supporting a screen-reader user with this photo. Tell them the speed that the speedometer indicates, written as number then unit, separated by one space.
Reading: 84 mph
